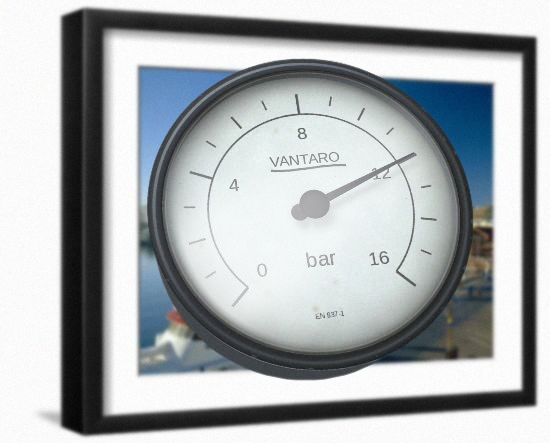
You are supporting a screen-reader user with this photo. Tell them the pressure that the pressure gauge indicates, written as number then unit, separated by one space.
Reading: 12 bar
